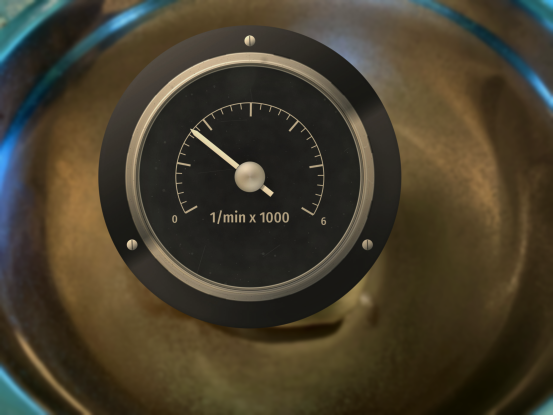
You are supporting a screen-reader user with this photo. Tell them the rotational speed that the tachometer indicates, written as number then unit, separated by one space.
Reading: 1700 rpm
